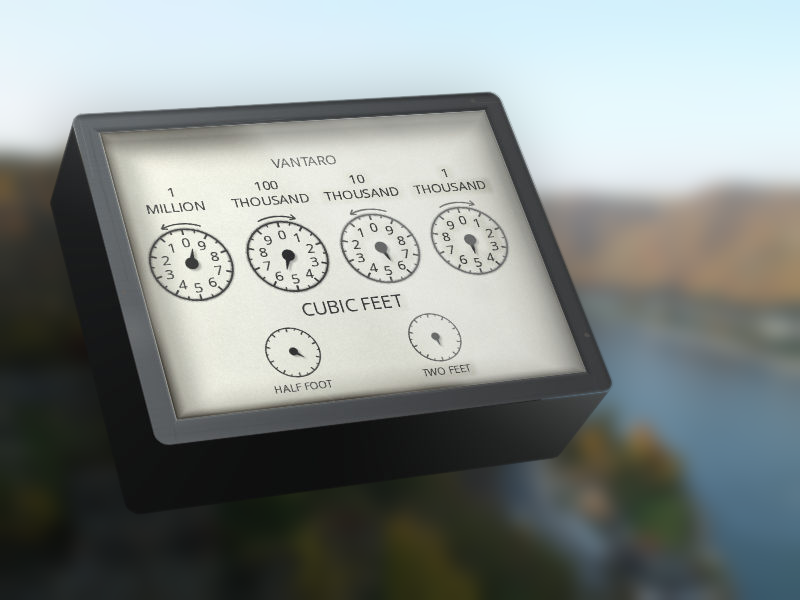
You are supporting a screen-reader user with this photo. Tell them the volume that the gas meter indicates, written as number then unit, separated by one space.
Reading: 955500 ft³
